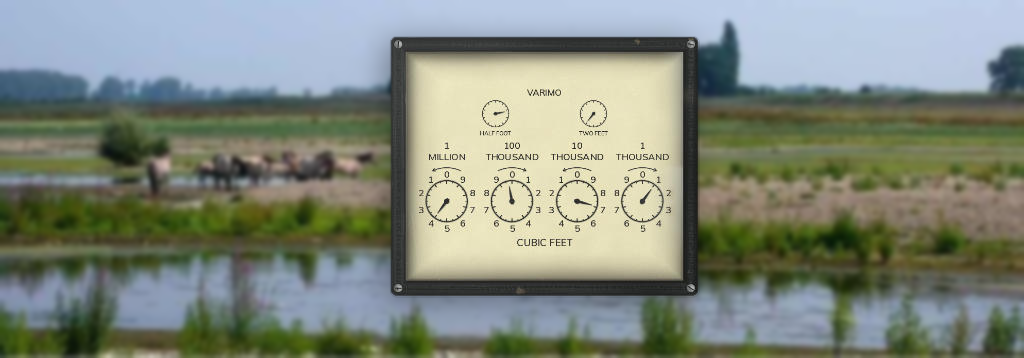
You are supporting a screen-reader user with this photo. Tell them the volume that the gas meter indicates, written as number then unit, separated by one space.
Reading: 397100 ft³
